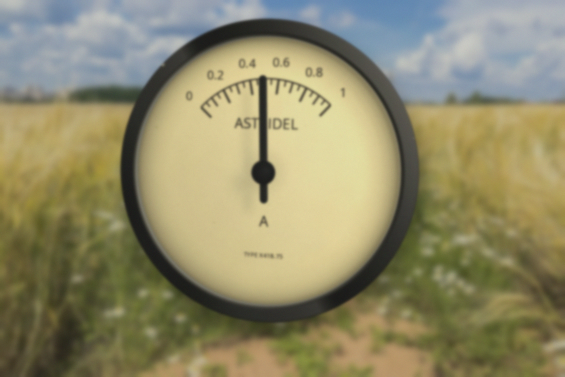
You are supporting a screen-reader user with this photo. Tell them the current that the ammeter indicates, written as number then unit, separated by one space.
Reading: 0.5 A
